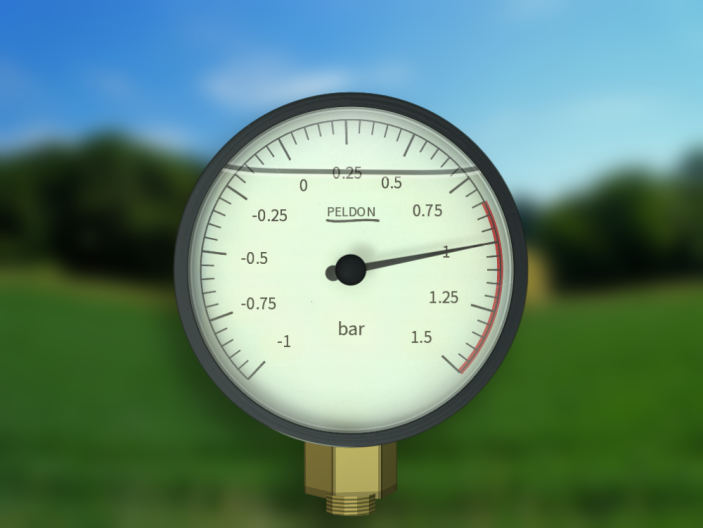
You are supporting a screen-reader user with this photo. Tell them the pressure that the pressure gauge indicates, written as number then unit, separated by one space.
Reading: 1 bar
